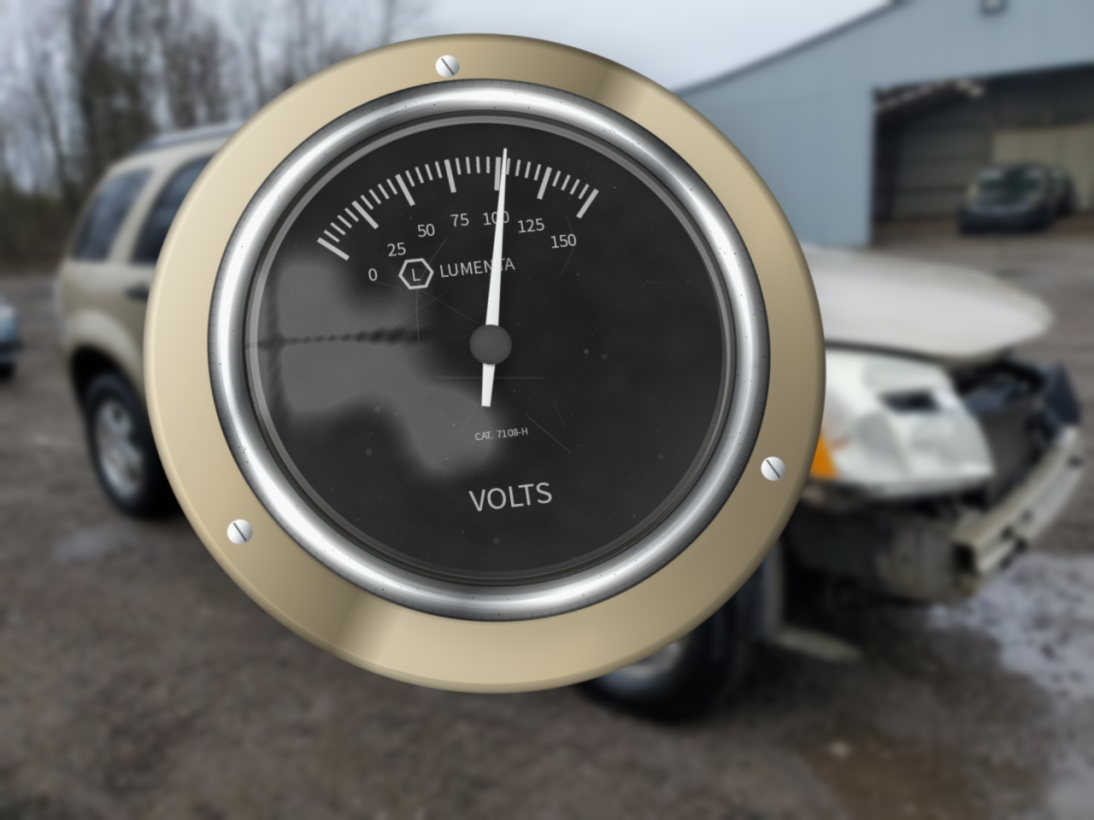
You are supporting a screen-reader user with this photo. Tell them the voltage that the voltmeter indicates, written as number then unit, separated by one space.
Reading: 102.5 V
